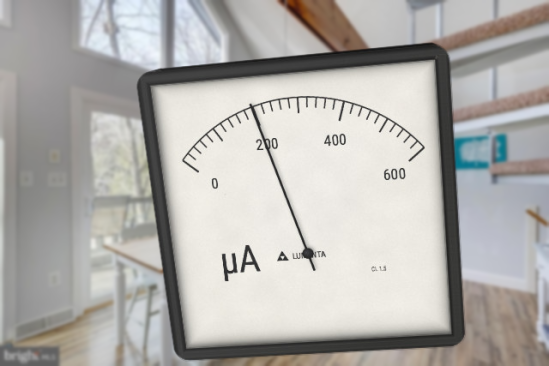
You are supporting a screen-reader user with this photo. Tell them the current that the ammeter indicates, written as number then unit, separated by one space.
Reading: 200 µA
